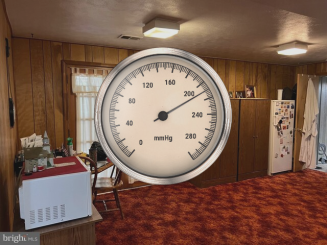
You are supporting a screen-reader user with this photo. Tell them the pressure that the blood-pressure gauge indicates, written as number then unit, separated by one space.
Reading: 210 mmHg
